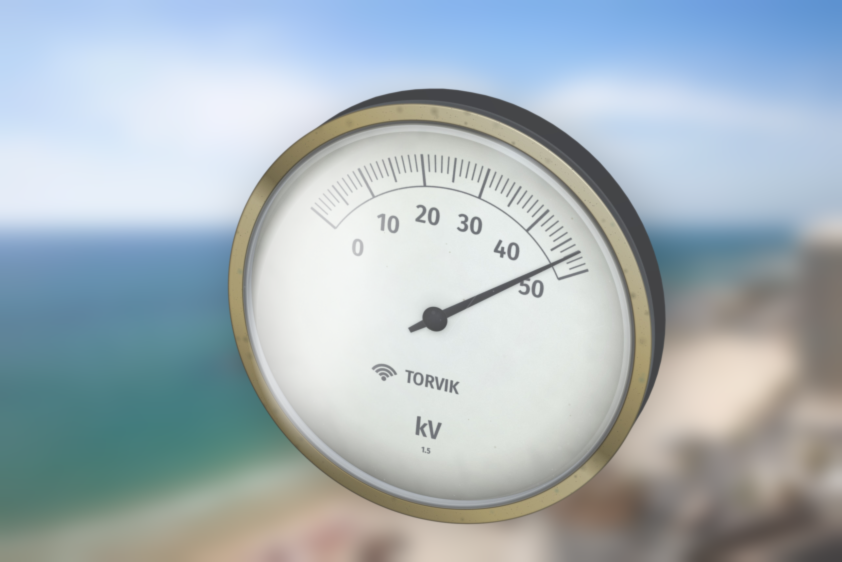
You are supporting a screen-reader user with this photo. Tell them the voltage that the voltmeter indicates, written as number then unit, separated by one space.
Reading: 47 kV
